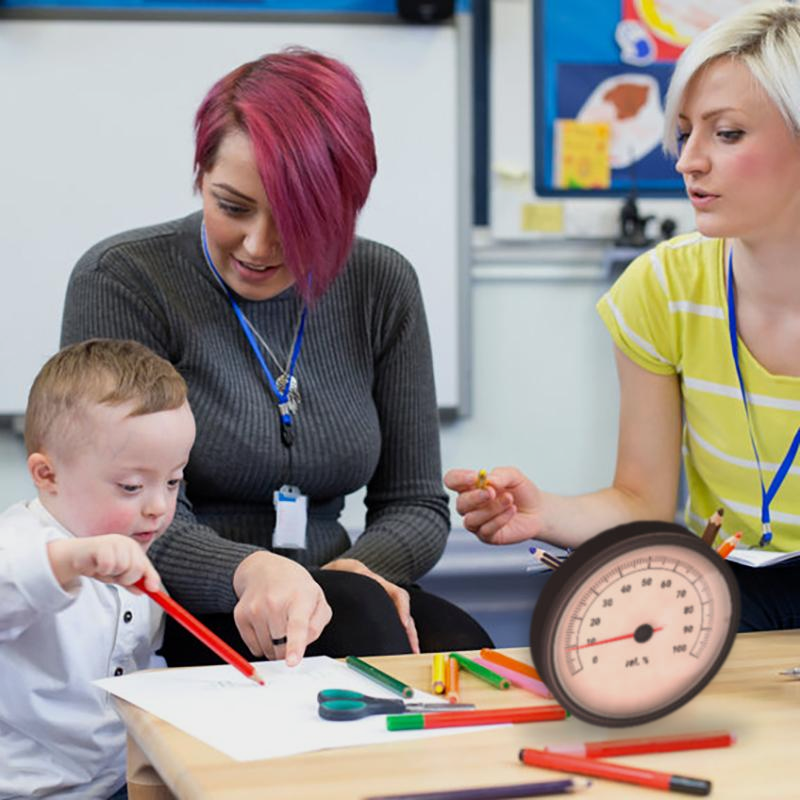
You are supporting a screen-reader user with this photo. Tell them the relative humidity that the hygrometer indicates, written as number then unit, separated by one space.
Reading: 10 %
